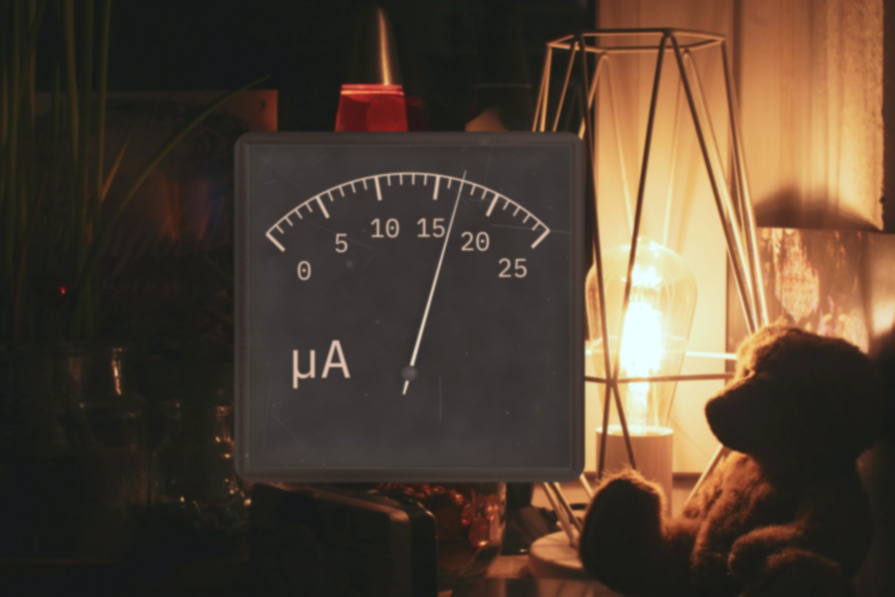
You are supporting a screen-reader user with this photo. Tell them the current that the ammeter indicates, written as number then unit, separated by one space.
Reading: 17 µA
